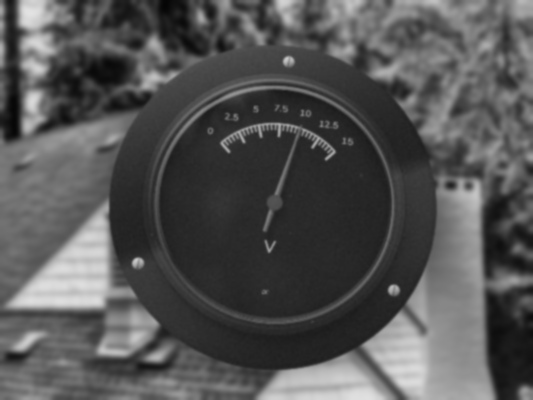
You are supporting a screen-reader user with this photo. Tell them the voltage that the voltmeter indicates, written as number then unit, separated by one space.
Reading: 10 V
